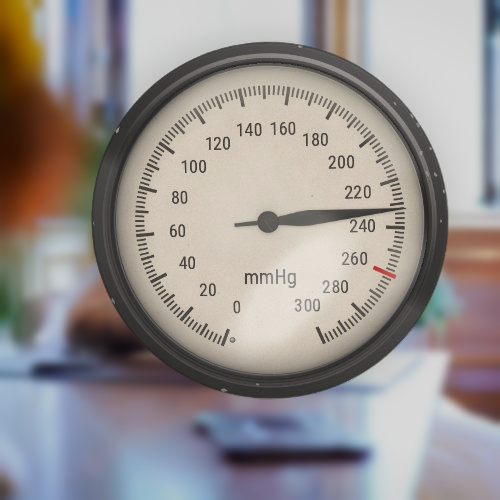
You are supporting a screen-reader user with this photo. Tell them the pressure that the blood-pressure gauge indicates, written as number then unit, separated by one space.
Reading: 232 mmHg
